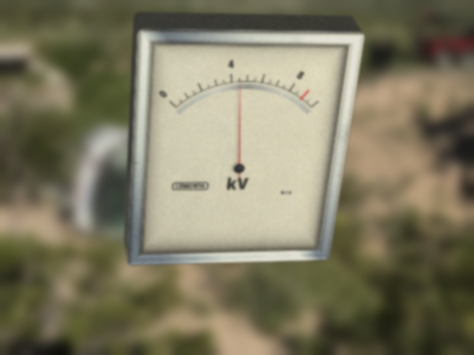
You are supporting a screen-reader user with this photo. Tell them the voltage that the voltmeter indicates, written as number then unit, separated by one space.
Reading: 4.5 kV
